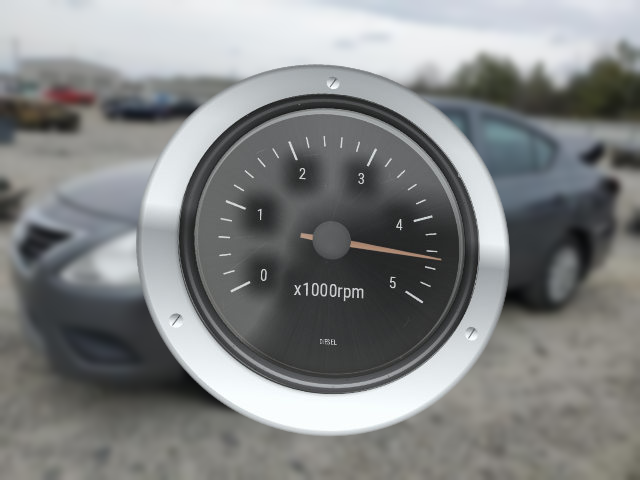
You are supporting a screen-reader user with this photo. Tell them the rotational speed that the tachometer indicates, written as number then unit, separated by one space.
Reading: 4500 rpm
